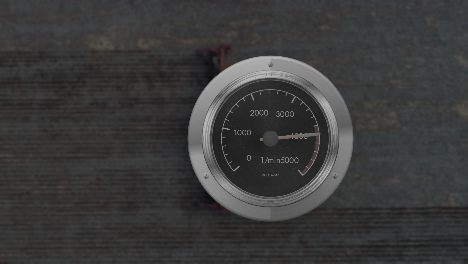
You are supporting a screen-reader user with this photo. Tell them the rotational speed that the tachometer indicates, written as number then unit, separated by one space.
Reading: 4000 rpm
